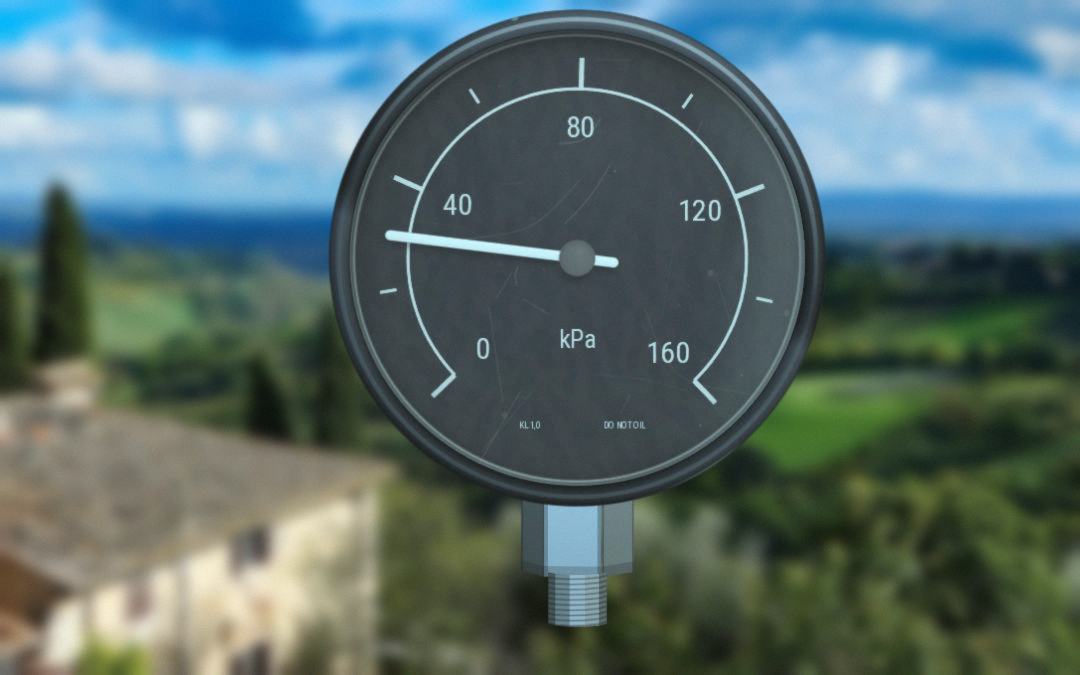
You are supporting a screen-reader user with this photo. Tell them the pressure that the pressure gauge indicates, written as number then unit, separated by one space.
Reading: 30 kPa
